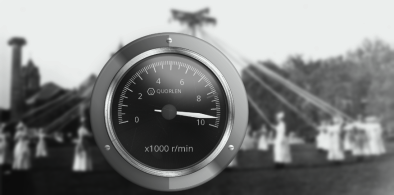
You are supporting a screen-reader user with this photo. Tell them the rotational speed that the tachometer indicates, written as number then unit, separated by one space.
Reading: 9500 rpm
